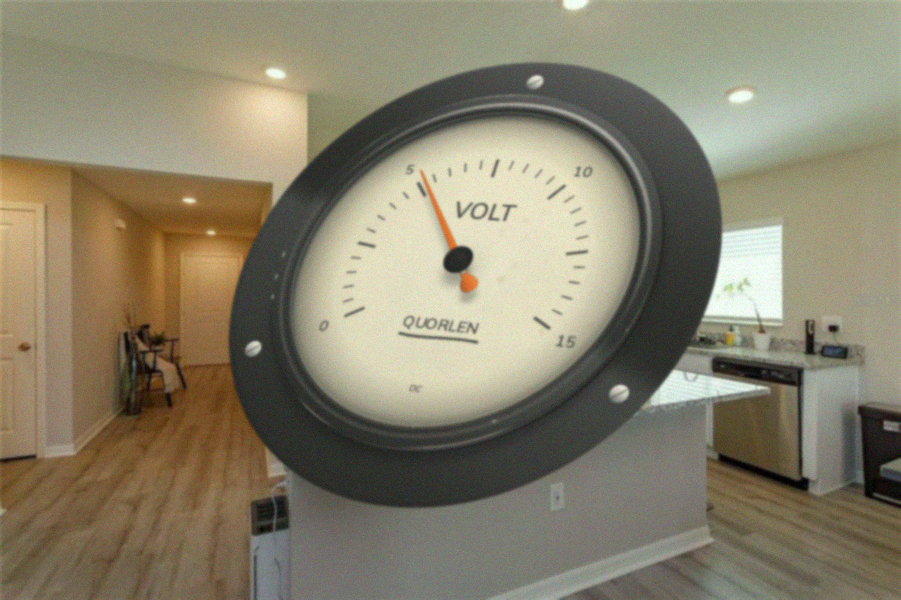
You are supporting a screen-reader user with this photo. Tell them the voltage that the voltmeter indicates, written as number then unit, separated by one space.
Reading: 5.25 V
